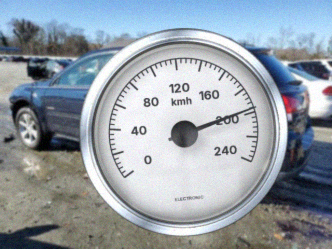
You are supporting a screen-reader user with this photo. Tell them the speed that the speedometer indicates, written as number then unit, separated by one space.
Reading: 196 km/h
